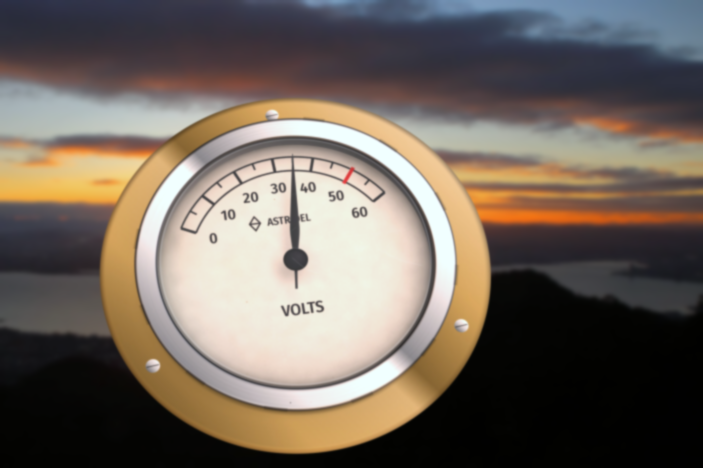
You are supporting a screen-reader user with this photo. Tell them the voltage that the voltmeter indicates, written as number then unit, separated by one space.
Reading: 35 V
